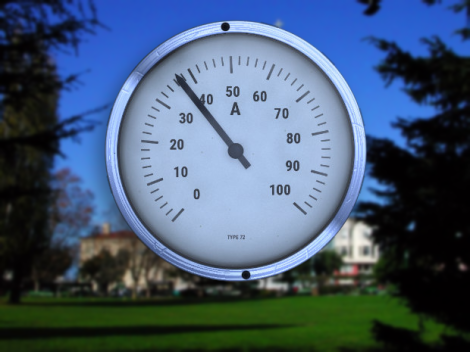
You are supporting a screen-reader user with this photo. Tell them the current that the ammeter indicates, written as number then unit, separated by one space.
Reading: 37 A
